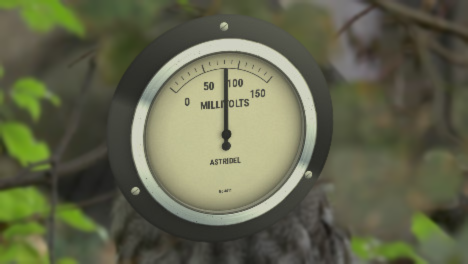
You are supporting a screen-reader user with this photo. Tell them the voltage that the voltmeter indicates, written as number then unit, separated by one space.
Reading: 80 mV
